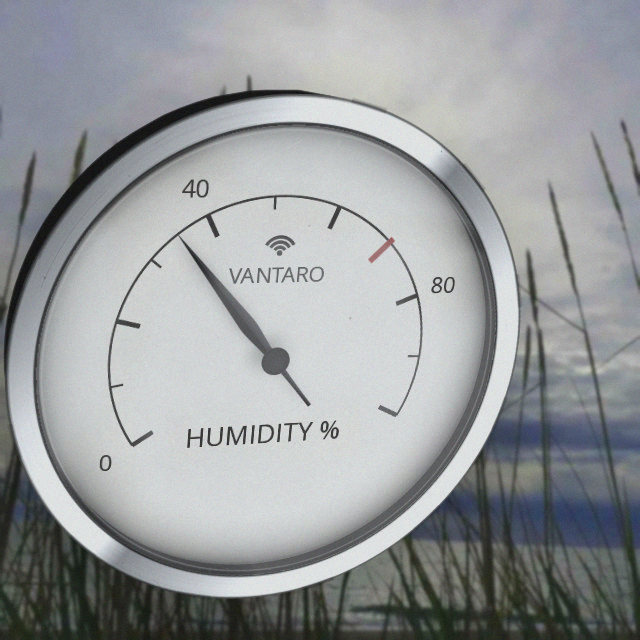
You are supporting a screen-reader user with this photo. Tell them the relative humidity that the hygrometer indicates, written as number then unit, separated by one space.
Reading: 35 %
